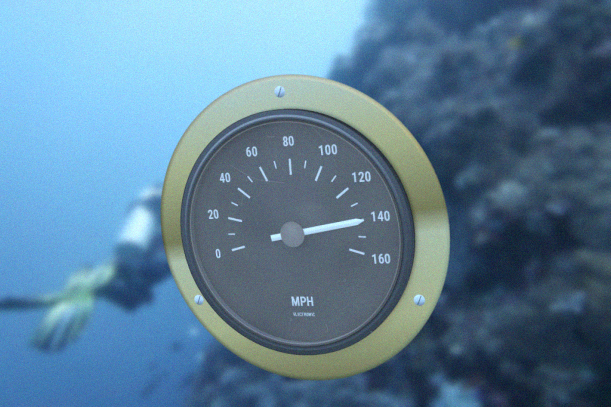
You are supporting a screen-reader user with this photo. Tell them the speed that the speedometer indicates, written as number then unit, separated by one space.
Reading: 140 mph
